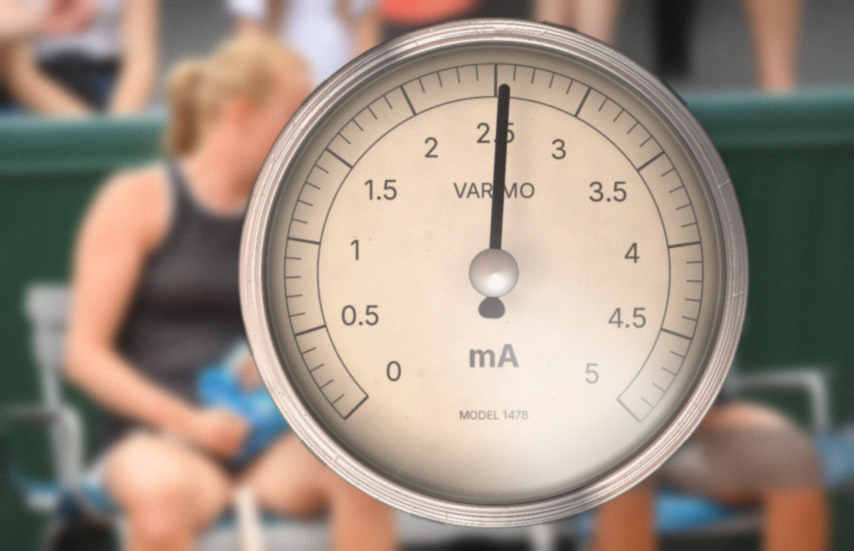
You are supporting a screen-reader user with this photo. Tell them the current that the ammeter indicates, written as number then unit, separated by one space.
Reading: 2.55 mA
